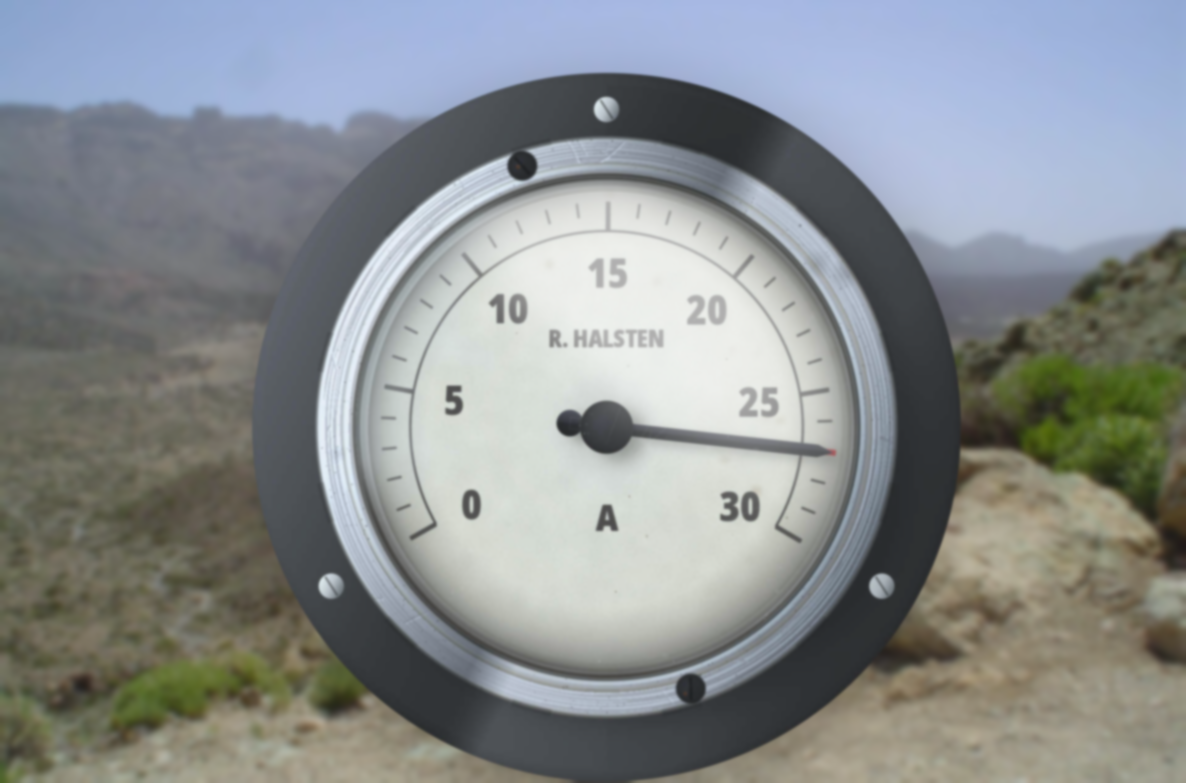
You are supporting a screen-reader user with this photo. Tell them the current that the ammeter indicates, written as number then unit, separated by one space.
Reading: 27 A
